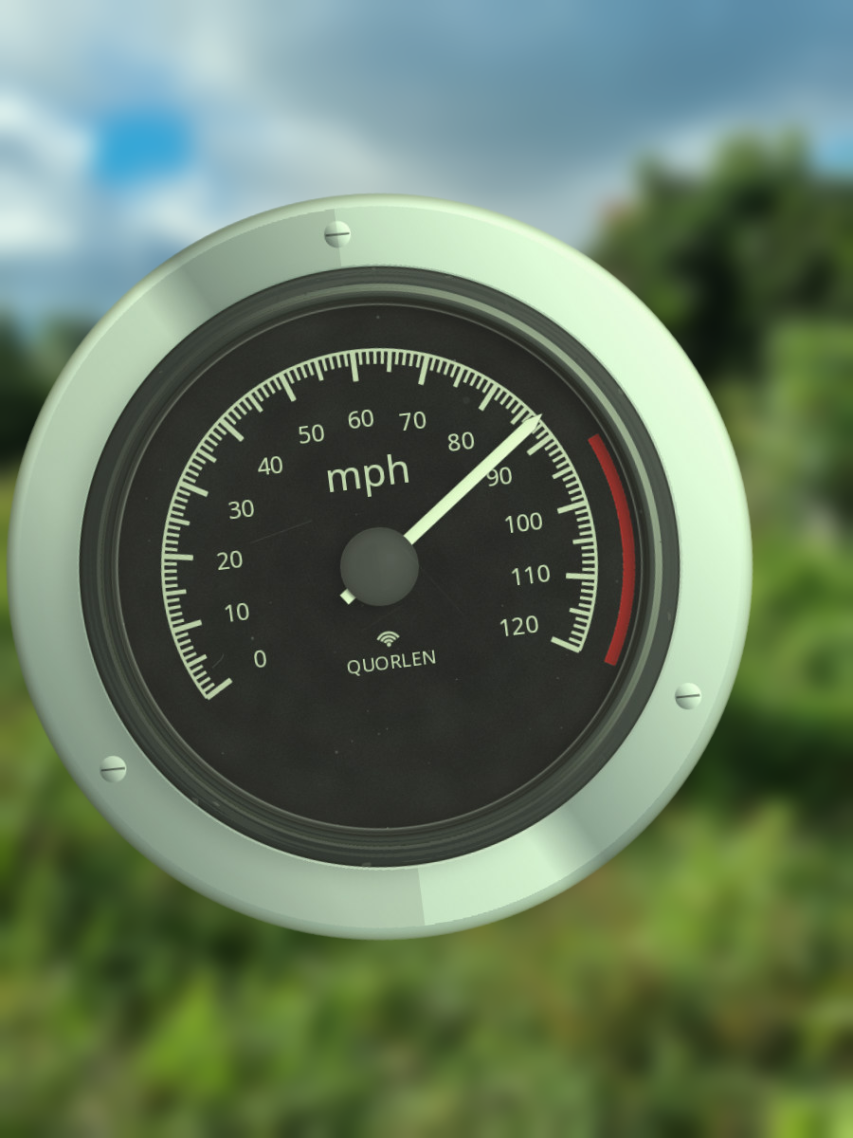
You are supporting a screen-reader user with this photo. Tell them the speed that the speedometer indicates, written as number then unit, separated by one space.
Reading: 87 mph
